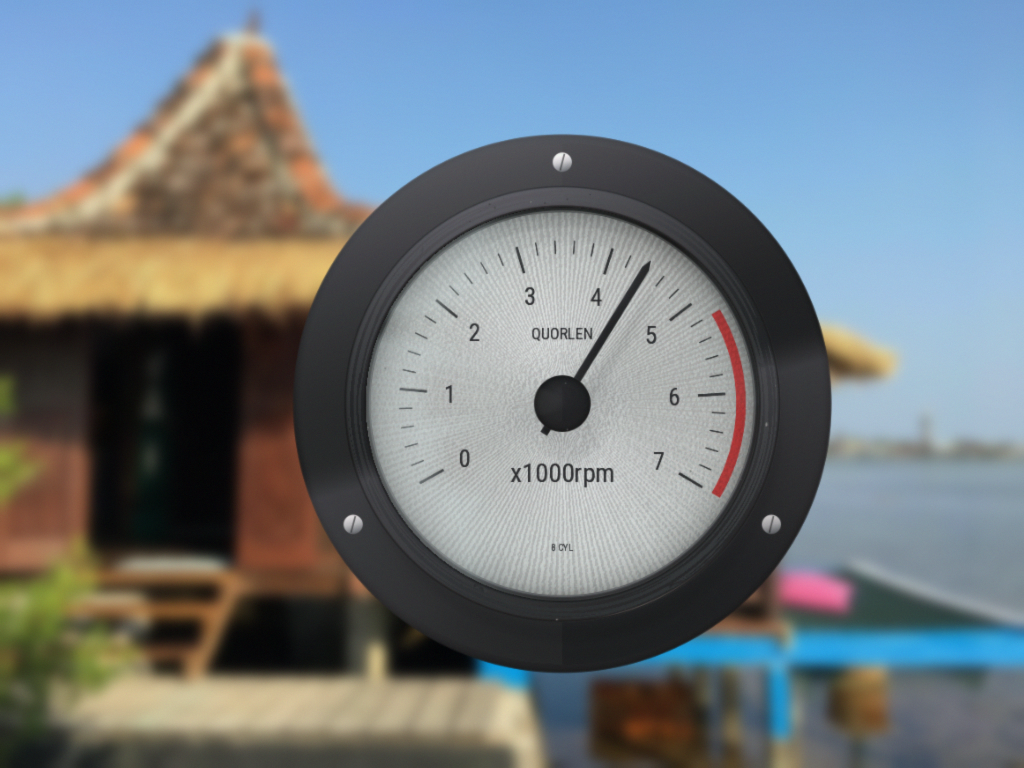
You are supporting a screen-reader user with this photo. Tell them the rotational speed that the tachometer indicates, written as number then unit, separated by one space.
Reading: 4400 rpm
